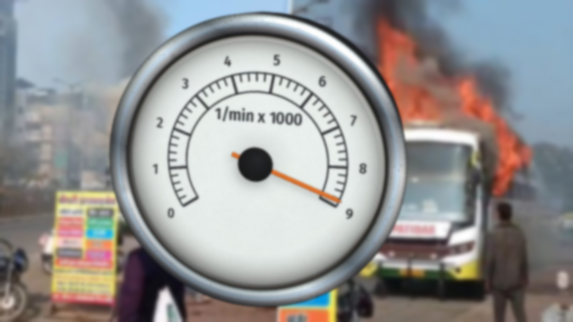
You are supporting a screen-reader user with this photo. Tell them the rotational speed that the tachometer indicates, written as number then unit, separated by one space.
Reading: 8800 rpm
